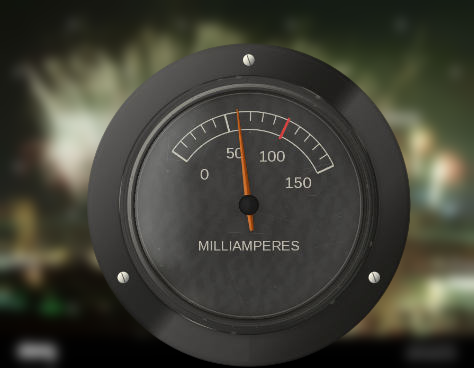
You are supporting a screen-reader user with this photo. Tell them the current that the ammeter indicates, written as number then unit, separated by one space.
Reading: 60 mA
